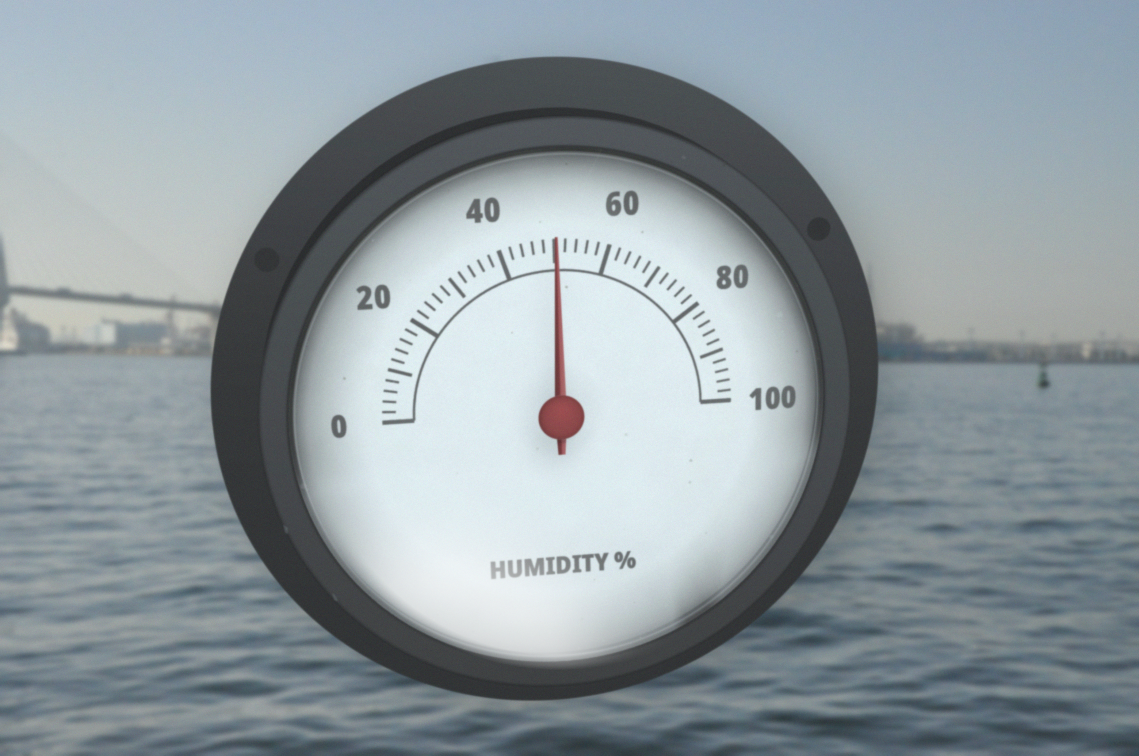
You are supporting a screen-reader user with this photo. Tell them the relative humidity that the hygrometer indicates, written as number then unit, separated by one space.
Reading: 50 %
